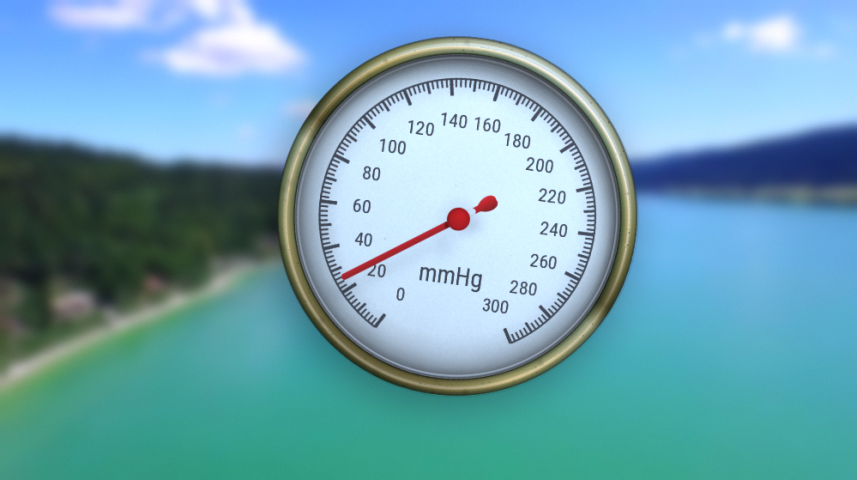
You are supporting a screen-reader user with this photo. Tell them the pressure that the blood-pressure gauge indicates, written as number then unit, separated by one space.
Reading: 26 mmHg
